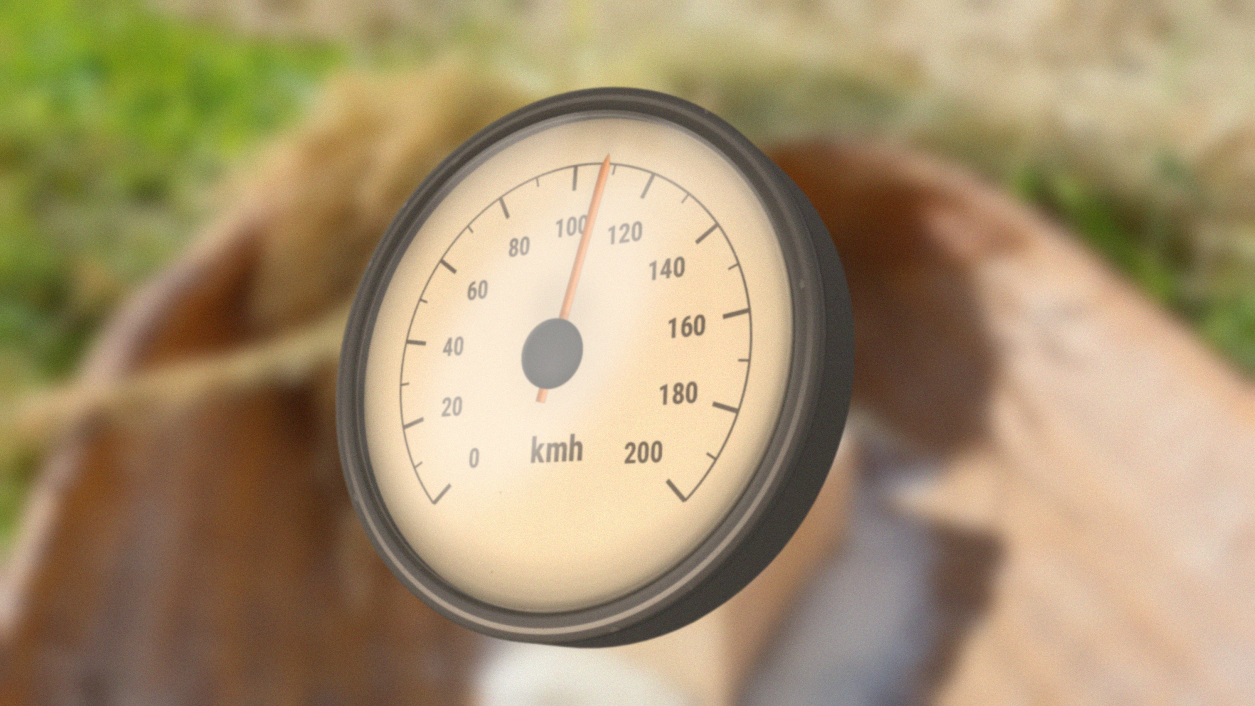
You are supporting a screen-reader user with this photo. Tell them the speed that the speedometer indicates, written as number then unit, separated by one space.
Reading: 110 km/h
